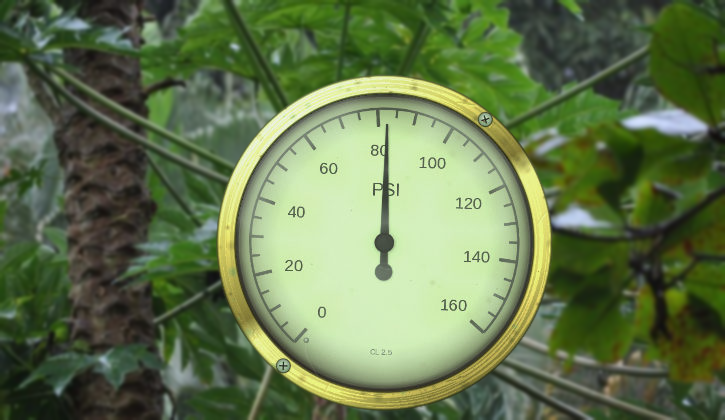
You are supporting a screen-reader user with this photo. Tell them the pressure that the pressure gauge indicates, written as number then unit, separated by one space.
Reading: 82.5 psi
